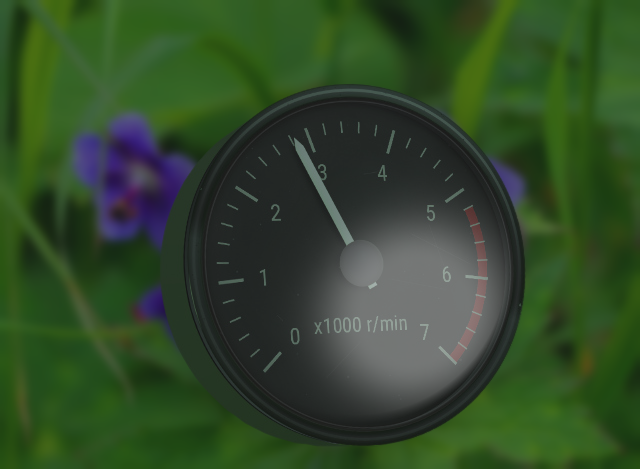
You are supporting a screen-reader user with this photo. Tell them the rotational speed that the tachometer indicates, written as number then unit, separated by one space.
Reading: 2800 rpm
